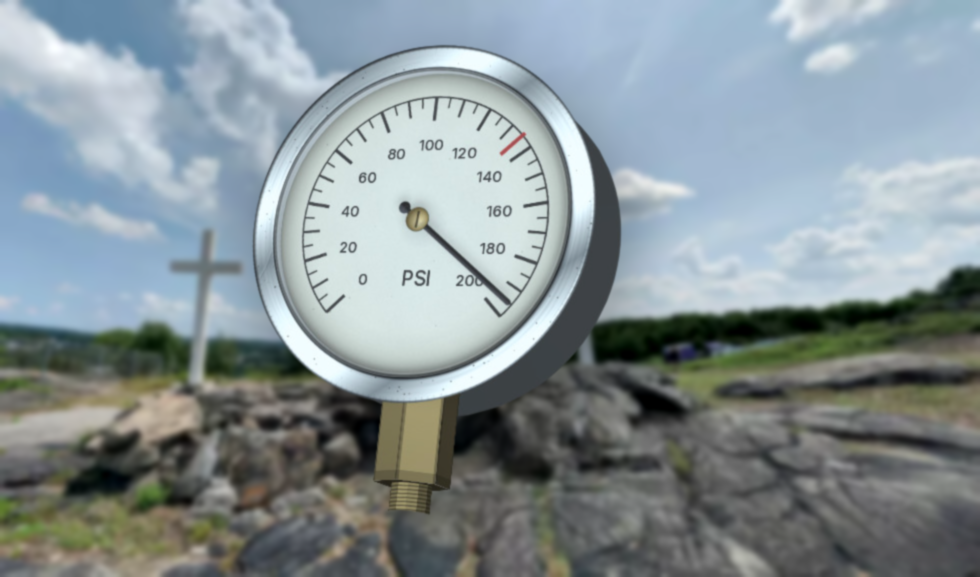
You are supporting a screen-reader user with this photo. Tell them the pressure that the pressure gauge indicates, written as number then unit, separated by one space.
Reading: 195 psi
